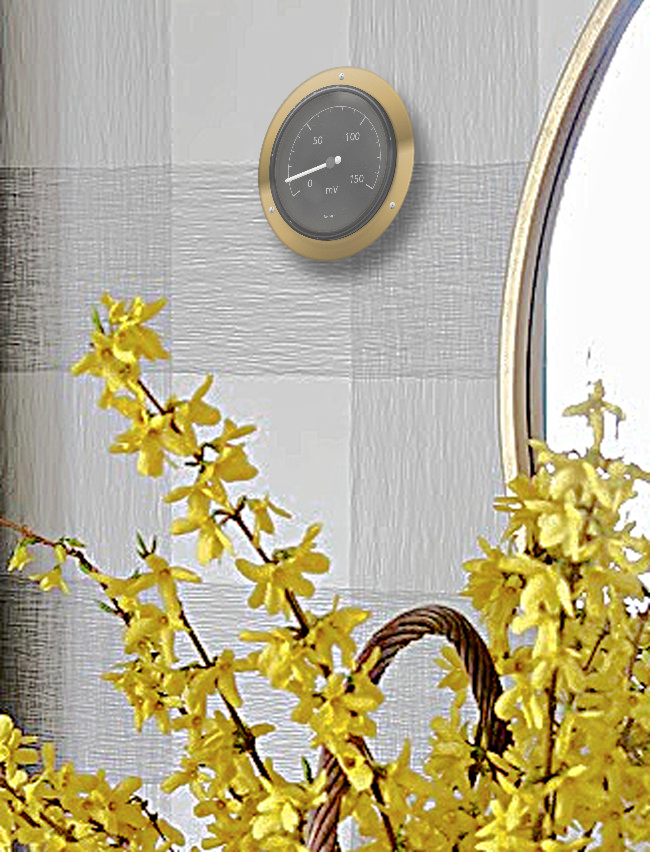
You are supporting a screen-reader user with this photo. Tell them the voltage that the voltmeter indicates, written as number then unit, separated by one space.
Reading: 10 mV
